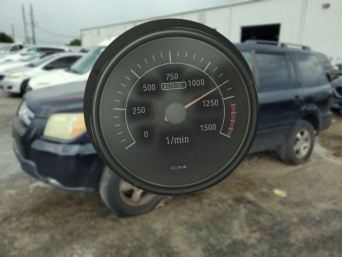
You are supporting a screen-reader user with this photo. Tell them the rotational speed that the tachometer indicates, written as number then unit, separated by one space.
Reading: 1150 rpm
